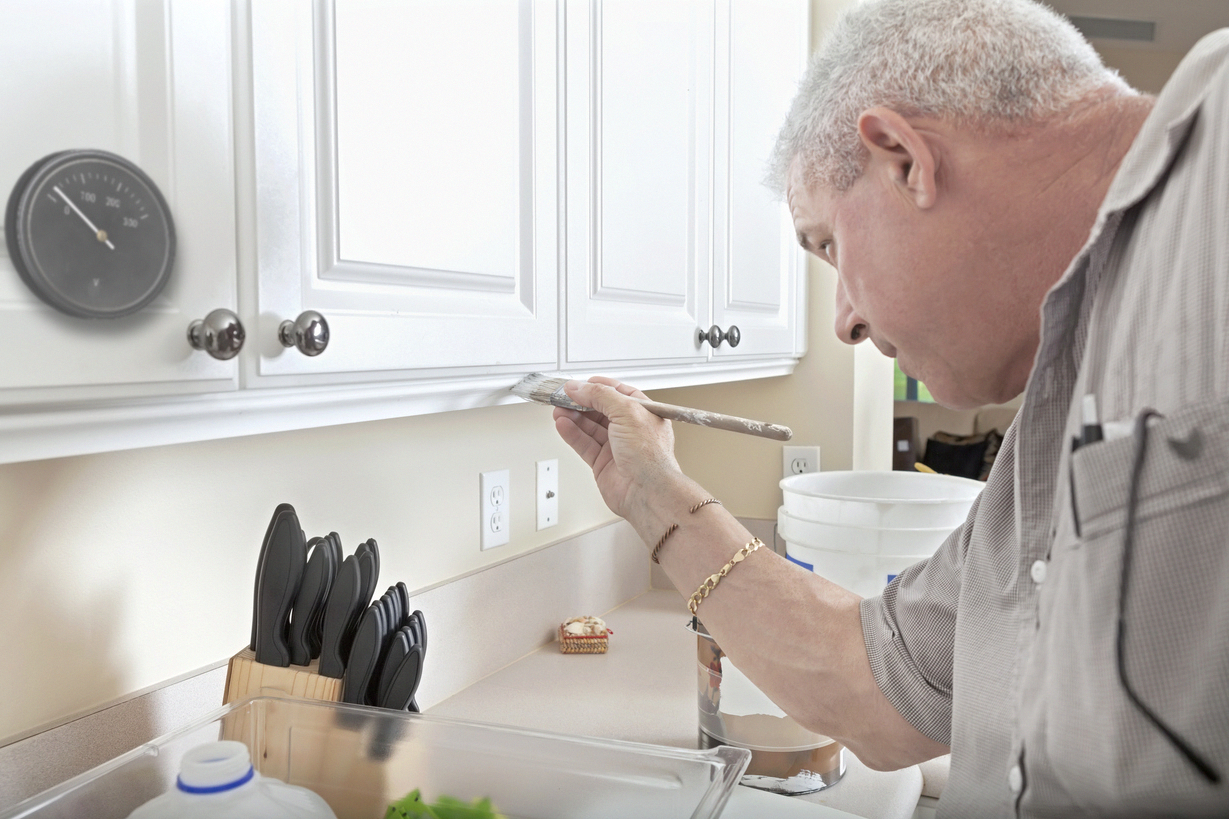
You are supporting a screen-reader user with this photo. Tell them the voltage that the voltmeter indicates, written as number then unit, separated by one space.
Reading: 20 V
